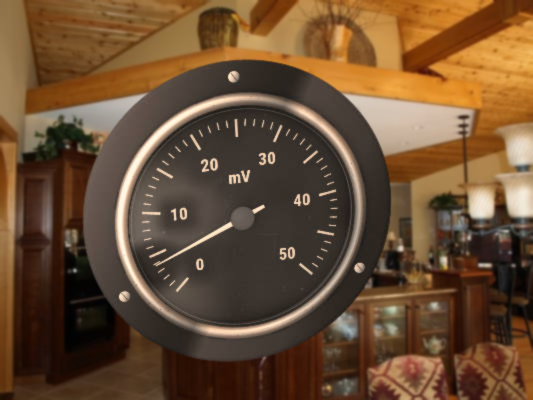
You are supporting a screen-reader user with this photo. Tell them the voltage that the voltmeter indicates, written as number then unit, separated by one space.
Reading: 4 mV
